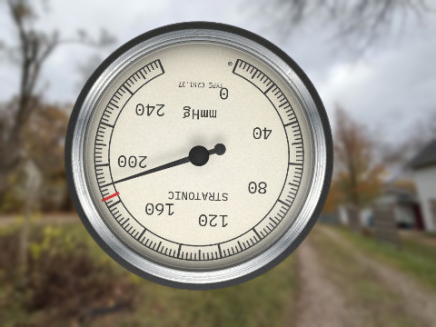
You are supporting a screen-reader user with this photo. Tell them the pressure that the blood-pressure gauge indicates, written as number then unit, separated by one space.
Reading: 190 mmHg
